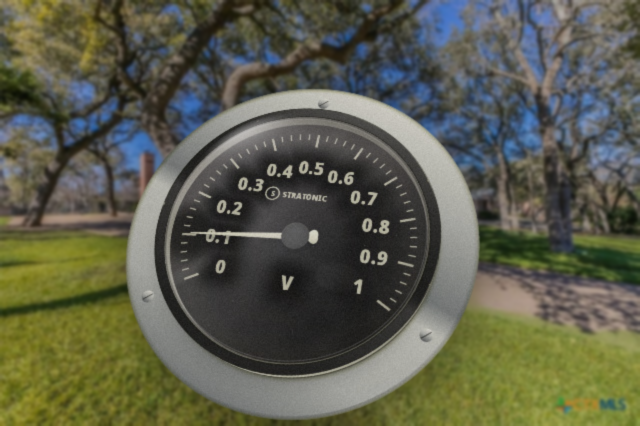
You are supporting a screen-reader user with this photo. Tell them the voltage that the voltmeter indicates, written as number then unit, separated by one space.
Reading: 0.1 V
